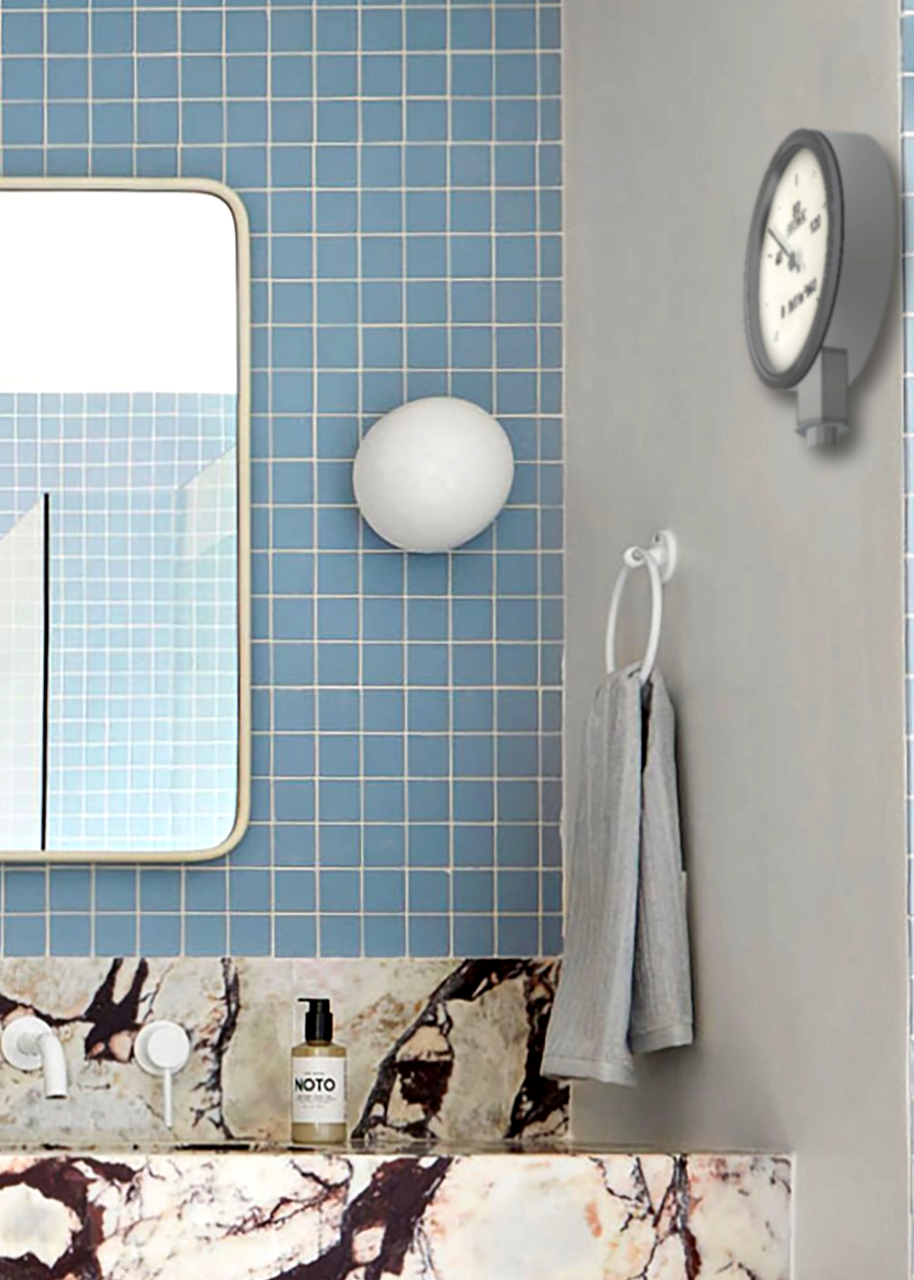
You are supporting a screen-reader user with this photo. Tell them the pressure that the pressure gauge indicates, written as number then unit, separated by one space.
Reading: 50 psi
